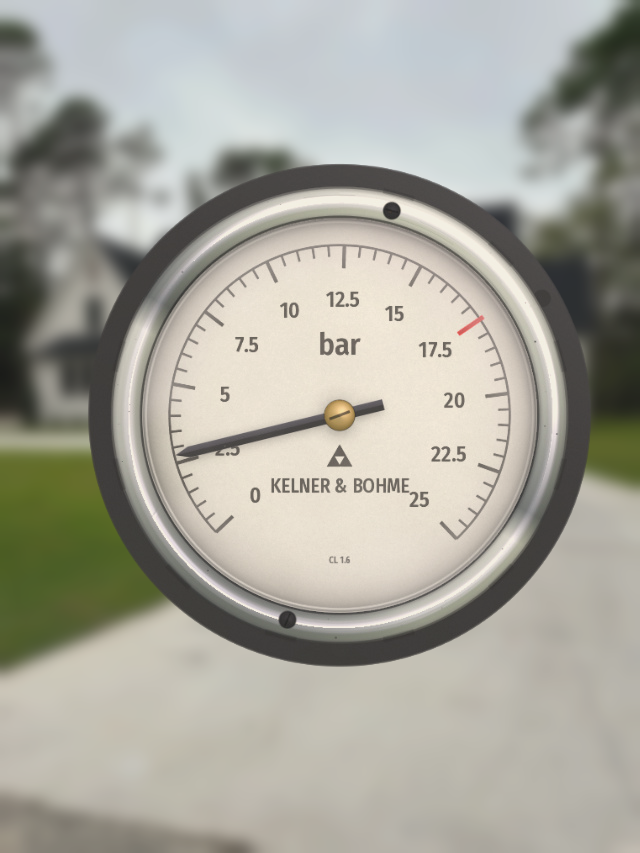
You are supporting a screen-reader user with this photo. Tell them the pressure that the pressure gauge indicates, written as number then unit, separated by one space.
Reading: 2.75 bar
